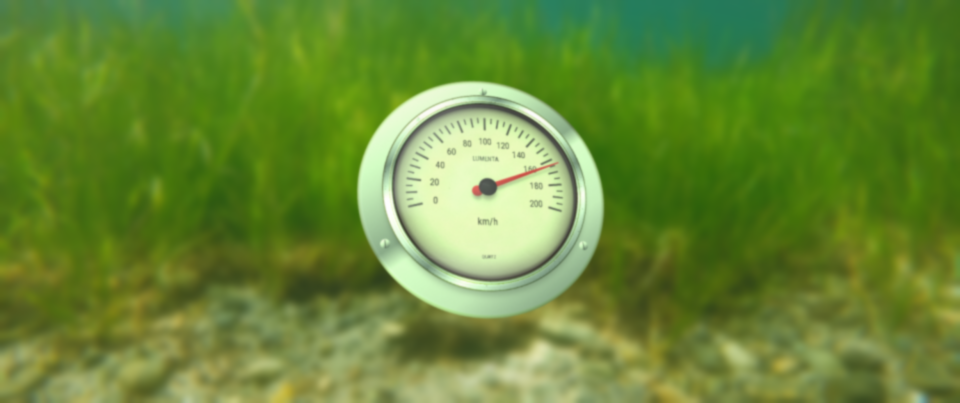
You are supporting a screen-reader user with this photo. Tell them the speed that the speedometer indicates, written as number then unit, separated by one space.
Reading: 165 km/h
